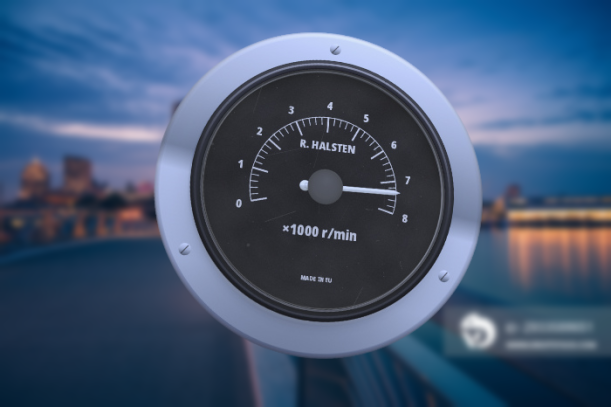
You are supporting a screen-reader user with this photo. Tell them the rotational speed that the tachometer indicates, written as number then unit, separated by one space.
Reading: 7400 rpm
